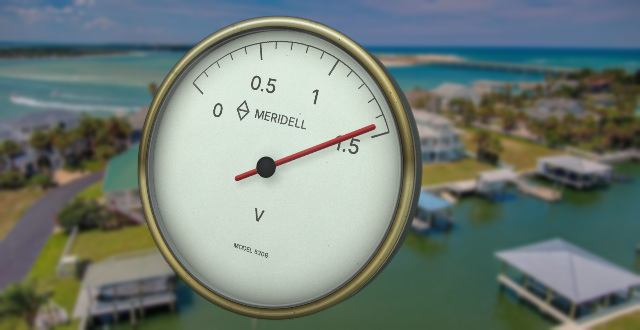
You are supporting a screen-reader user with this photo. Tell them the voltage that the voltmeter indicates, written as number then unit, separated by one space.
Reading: 1.45 V
